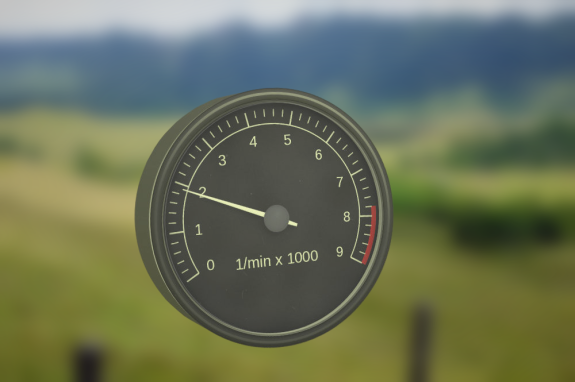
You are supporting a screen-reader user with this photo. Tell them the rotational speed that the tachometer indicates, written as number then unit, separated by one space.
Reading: 1900 rpm
